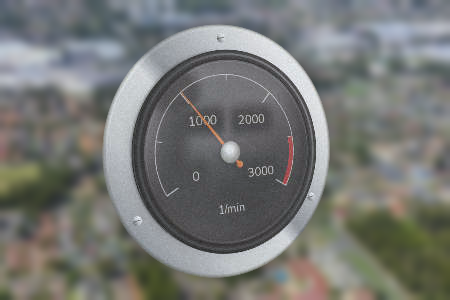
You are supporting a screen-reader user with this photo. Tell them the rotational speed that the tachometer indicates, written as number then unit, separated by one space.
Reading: 1000 rpm
